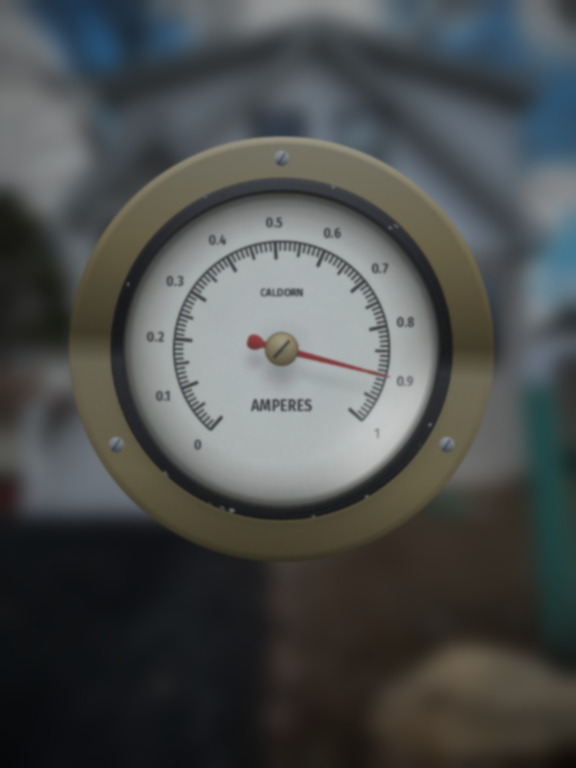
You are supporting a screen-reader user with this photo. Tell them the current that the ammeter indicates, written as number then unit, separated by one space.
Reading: 0.9 A
